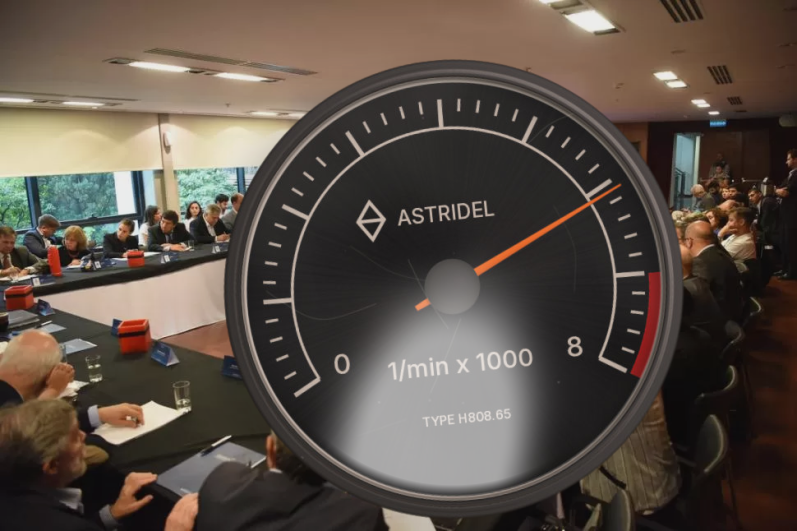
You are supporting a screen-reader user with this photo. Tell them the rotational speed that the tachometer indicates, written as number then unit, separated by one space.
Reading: 6100 rpm
